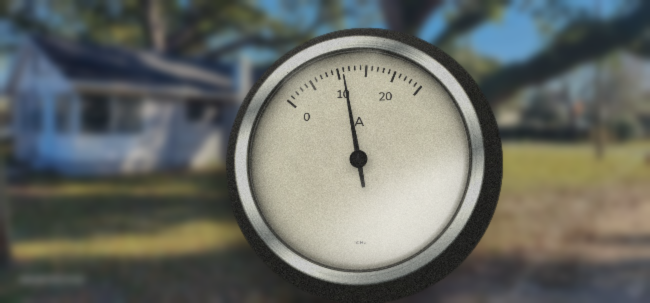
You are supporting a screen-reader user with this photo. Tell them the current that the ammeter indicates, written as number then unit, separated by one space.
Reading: 11 A
